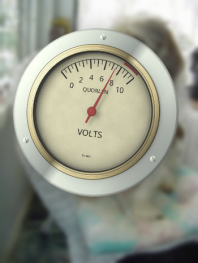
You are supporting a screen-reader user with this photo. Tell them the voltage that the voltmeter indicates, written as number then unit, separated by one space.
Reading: 7.5 V
